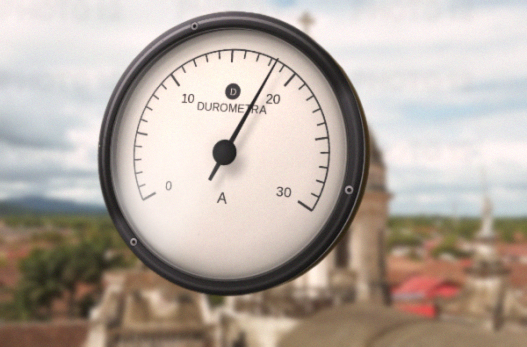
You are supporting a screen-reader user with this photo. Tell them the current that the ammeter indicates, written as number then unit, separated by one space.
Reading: 18.5 A
